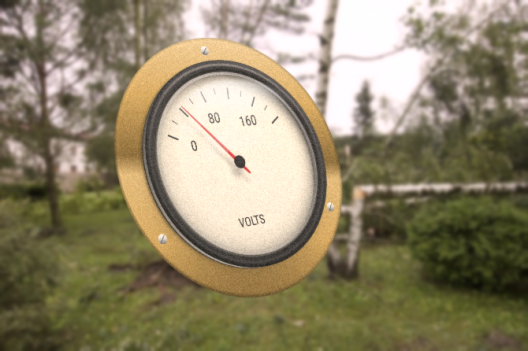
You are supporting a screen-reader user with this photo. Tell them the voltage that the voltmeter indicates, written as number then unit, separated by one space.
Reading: 40 V
